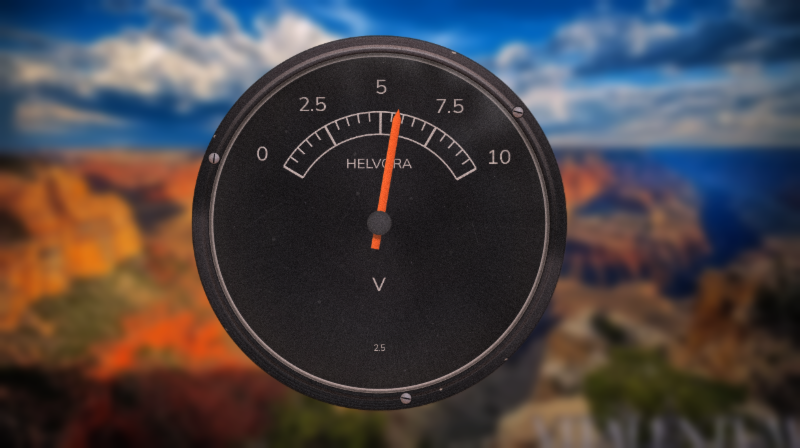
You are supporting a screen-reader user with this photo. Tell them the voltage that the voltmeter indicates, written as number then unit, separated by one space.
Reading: 5.75 V
